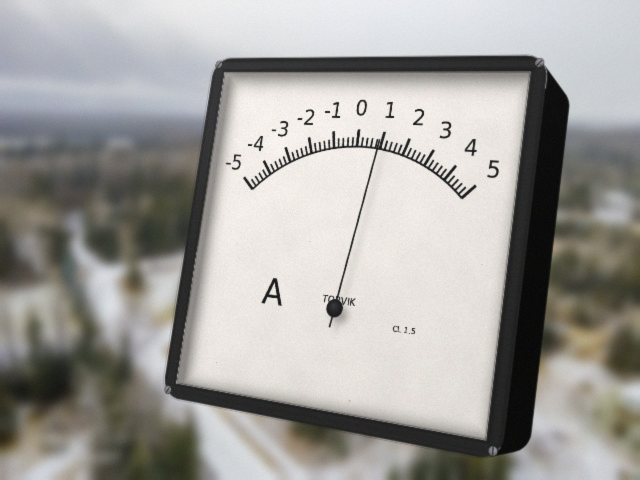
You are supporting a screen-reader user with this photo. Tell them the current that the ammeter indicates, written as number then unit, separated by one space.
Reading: 1 A
